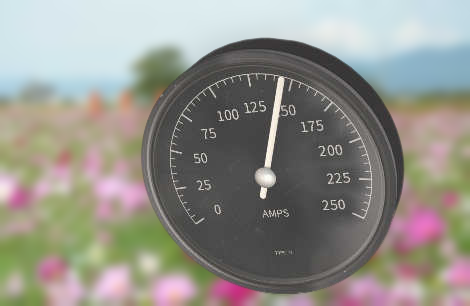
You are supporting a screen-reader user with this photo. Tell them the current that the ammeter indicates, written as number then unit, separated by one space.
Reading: 145 A
